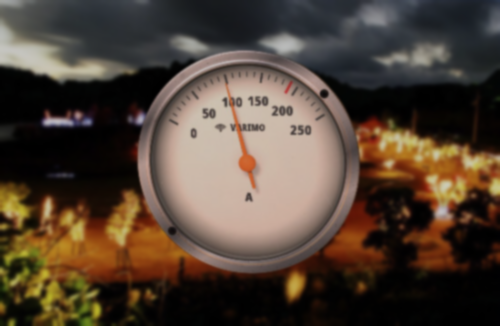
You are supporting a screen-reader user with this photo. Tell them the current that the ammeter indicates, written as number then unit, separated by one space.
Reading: 100 A
